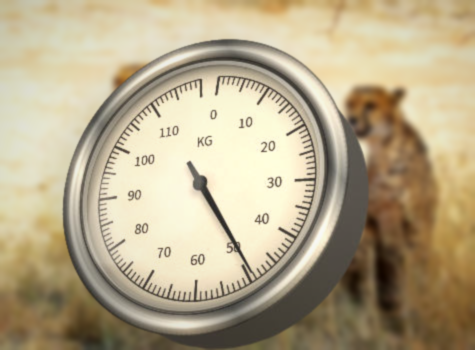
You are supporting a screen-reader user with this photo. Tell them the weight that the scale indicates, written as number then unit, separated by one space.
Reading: 49 kg
